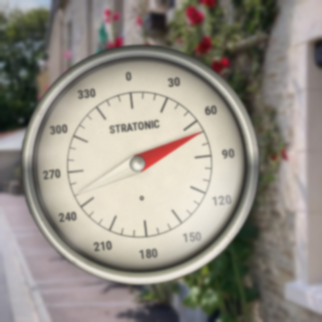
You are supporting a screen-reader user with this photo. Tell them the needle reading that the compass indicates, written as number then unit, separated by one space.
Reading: 70 °
